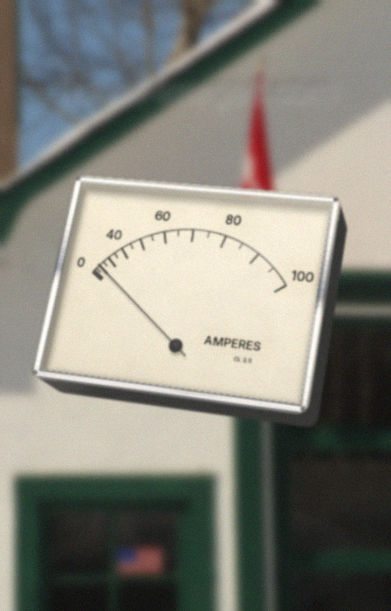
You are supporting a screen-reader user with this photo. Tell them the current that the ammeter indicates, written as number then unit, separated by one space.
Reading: 20 A
